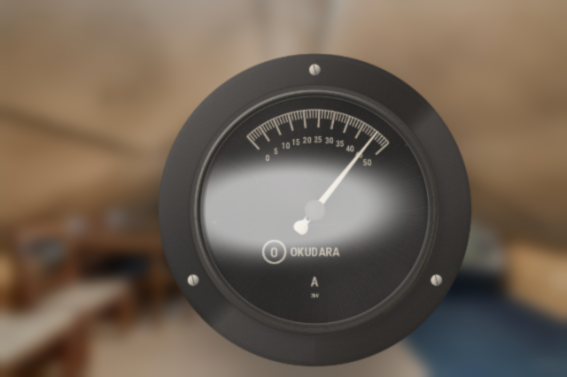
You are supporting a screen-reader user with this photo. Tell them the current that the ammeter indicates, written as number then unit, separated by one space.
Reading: 45 A
